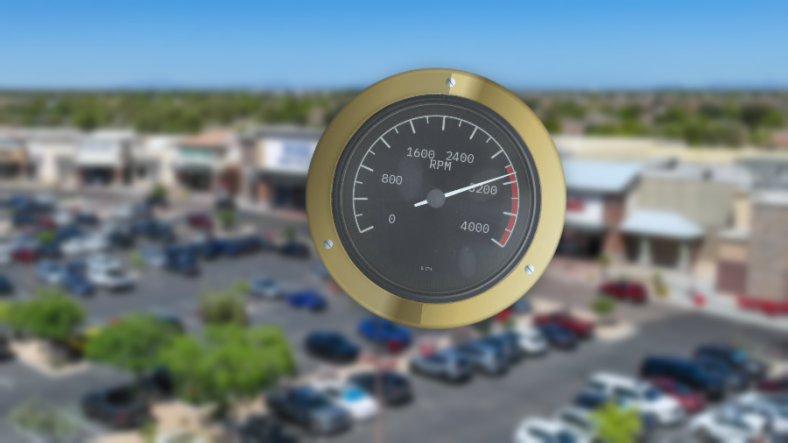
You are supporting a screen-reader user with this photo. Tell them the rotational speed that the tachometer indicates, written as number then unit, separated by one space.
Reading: 3100 rpm
